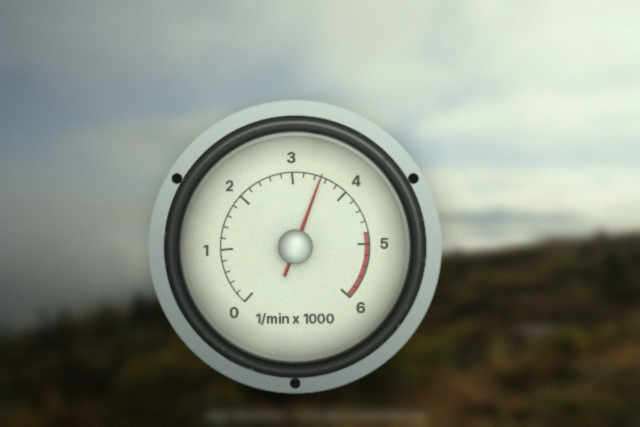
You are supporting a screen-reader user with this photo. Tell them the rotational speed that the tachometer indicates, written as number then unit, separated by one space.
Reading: 3500 rpm
